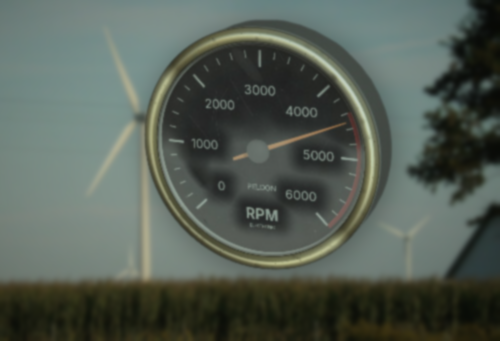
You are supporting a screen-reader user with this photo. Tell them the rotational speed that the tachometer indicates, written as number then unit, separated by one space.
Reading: 4500 rpm
